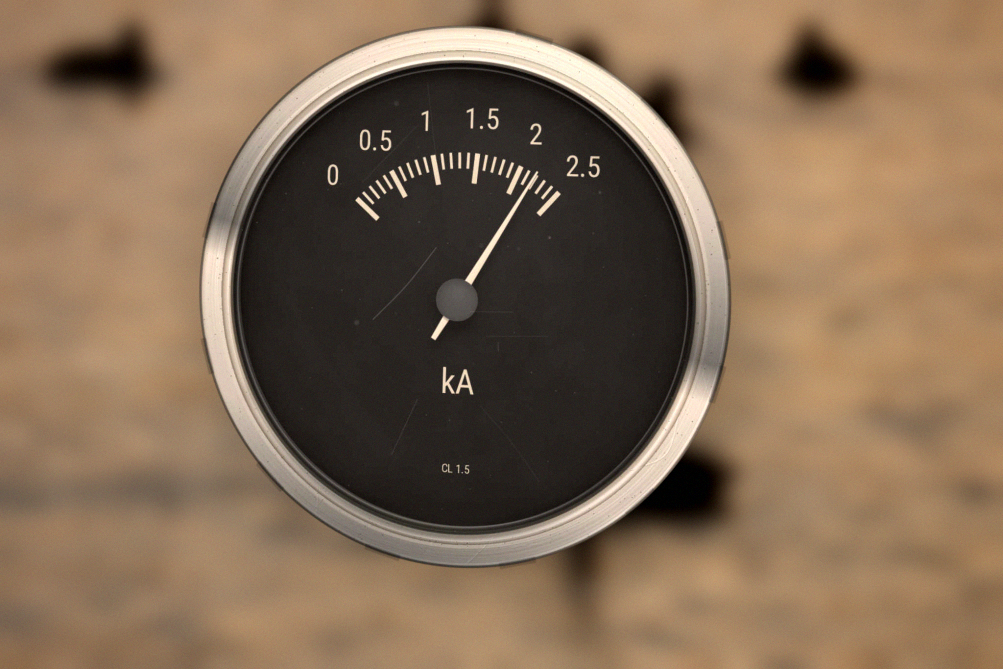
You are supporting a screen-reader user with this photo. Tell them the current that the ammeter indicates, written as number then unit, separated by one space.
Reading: 2.2 kA
